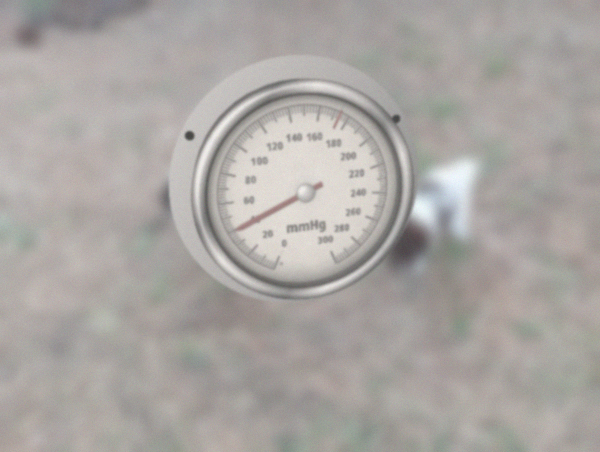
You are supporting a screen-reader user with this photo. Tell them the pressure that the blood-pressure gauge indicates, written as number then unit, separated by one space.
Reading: 40 mmHg
